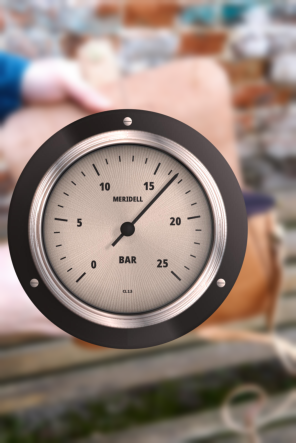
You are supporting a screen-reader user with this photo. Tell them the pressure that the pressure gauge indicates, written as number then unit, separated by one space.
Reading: 16.5 bar
